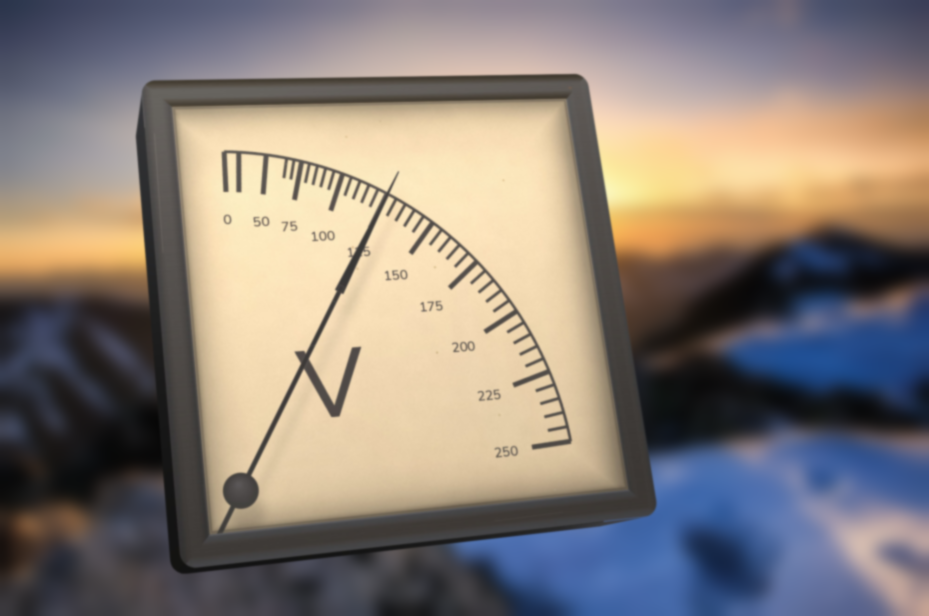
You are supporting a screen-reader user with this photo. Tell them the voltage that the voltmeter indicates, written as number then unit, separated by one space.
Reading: 125 V
